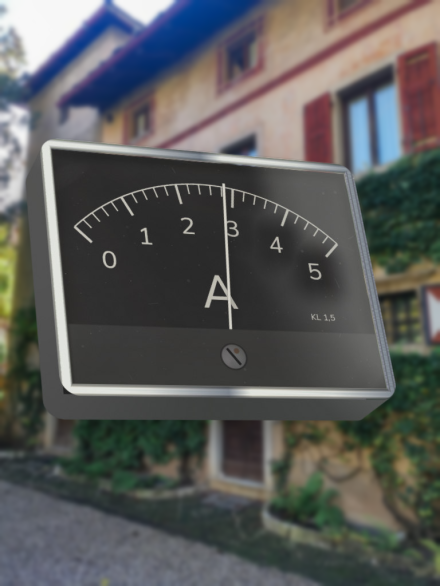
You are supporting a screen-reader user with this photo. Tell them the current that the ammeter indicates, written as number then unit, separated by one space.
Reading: 2.8 A
